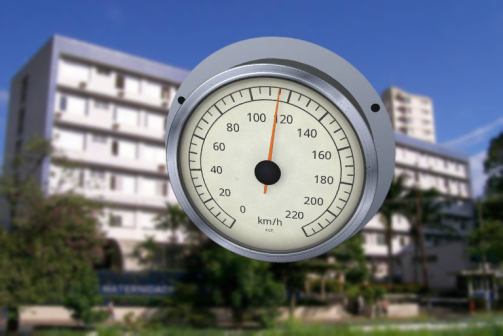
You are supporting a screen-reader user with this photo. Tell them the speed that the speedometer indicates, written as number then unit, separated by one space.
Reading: 115 km/h
